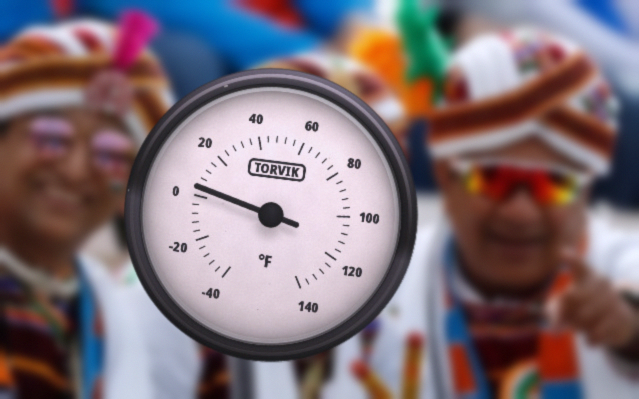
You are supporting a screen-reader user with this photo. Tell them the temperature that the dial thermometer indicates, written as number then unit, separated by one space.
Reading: 4 °F
